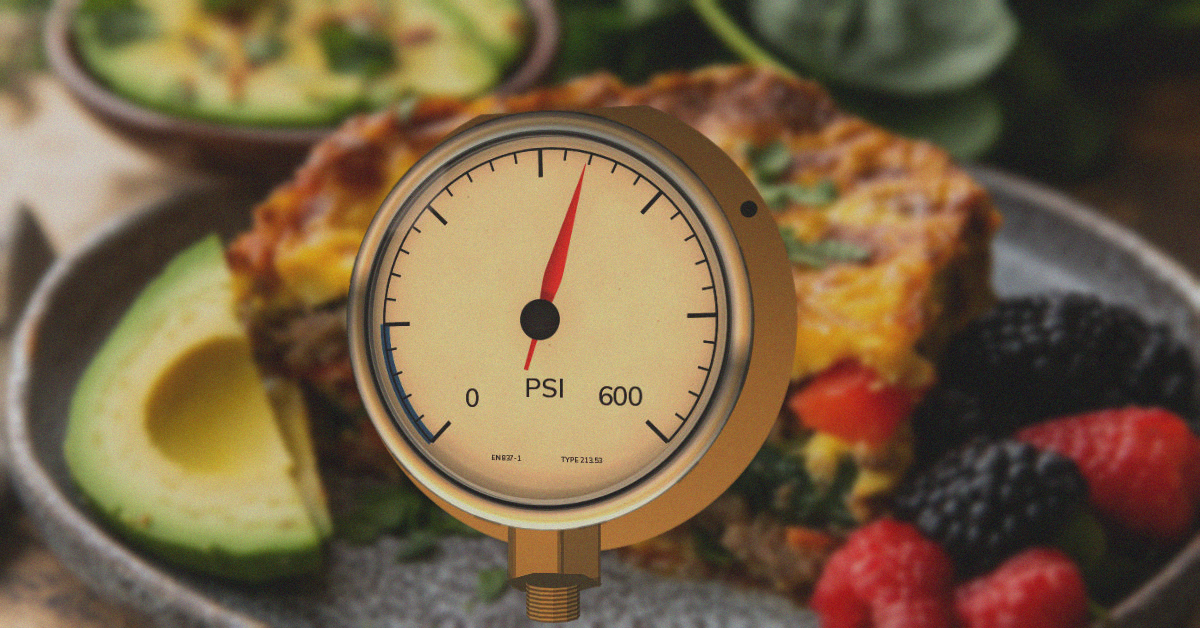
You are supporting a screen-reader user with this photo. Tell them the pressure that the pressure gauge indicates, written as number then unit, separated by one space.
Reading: 340 psi
